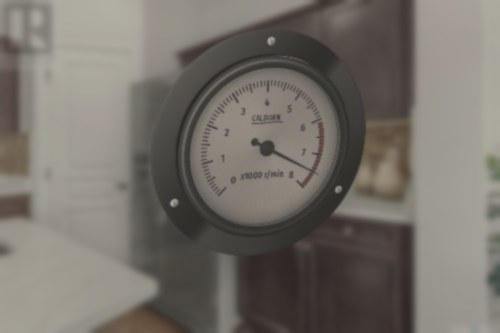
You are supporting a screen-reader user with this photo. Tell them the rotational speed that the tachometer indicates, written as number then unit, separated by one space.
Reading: 7500 rpm
